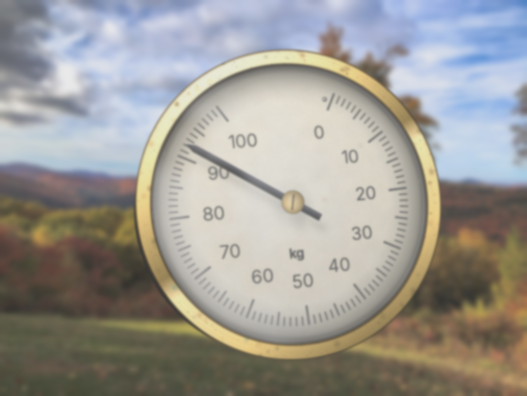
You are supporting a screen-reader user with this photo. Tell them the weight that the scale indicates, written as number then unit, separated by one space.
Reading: 92 kg
